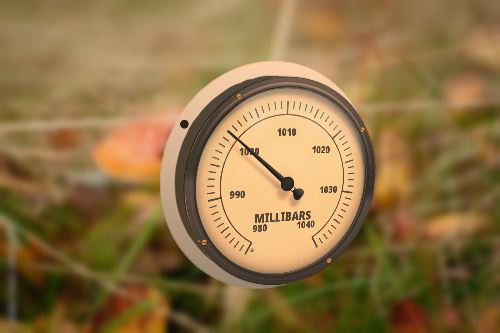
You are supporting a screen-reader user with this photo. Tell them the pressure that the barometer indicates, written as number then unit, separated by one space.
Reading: 1000 mbar
